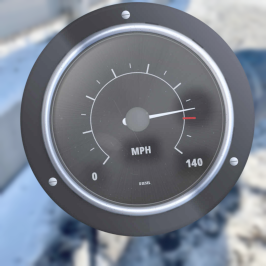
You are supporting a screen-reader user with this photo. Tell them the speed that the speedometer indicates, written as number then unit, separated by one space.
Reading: 115 mph
